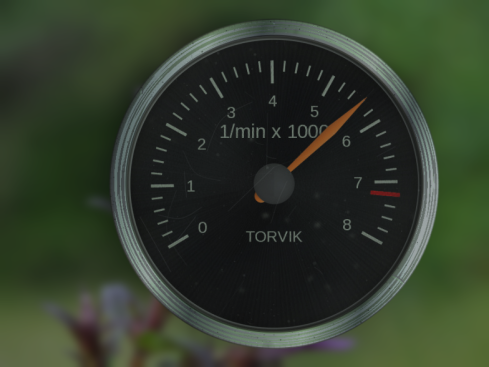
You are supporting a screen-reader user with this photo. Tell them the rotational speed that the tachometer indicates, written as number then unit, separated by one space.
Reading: 5600 rpm
